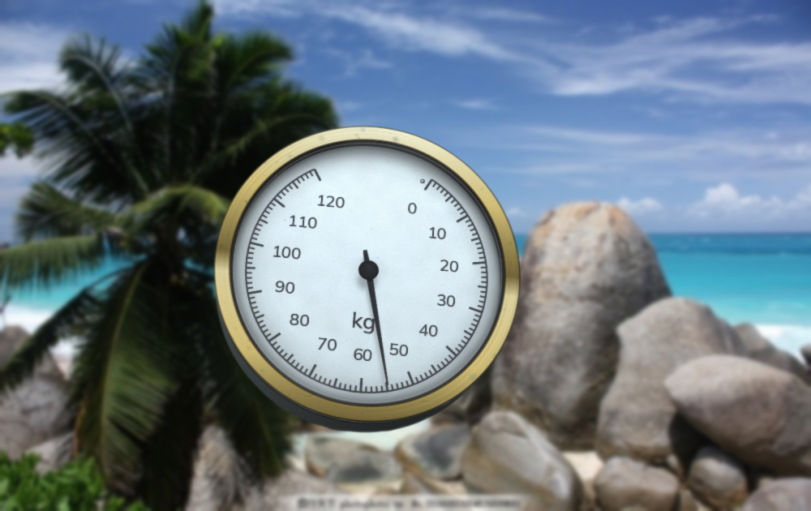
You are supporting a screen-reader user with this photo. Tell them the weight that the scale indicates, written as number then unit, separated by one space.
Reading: 55 kg
